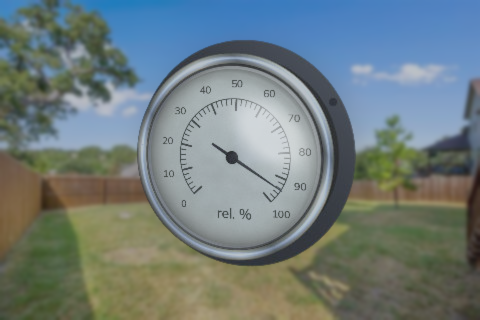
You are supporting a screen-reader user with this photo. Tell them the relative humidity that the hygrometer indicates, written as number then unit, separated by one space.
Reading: 94 %
